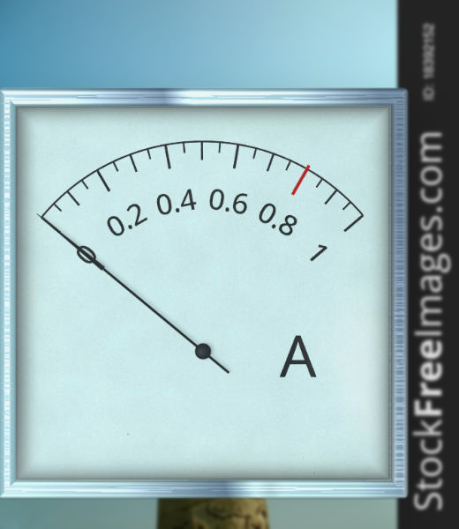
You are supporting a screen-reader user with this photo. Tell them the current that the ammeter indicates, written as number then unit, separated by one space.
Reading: 0 A
